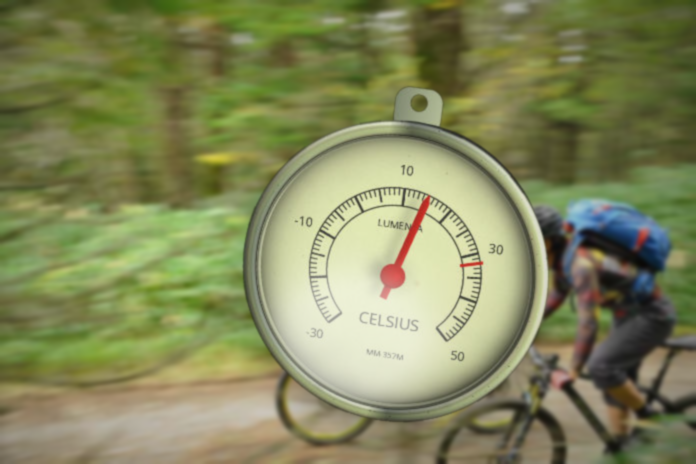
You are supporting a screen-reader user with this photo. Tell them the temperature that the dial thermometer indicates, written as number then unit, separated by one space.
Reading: 15 °C
